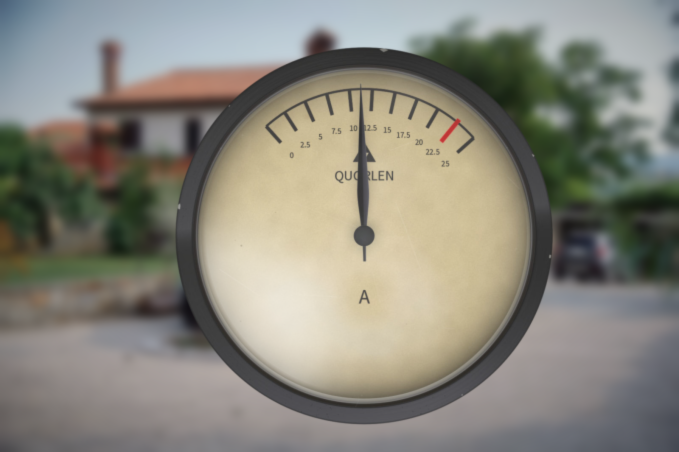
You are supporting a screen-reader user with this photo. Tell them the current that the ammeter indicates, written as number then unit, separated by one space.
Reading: 11.25 A
